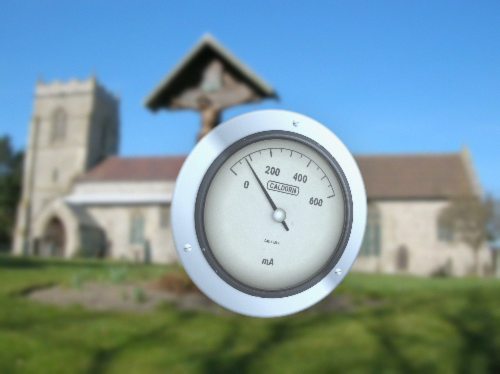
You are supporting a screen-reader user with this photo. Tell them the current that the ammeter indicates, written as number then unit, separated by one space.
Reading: 75 mA
